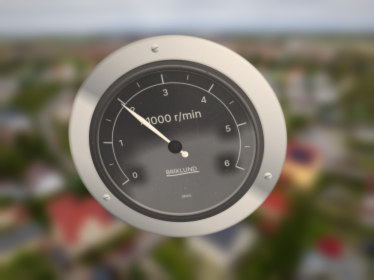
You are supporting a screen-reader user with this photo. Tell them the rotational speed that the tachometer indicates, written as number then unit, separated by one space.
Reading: 2000 rpm
